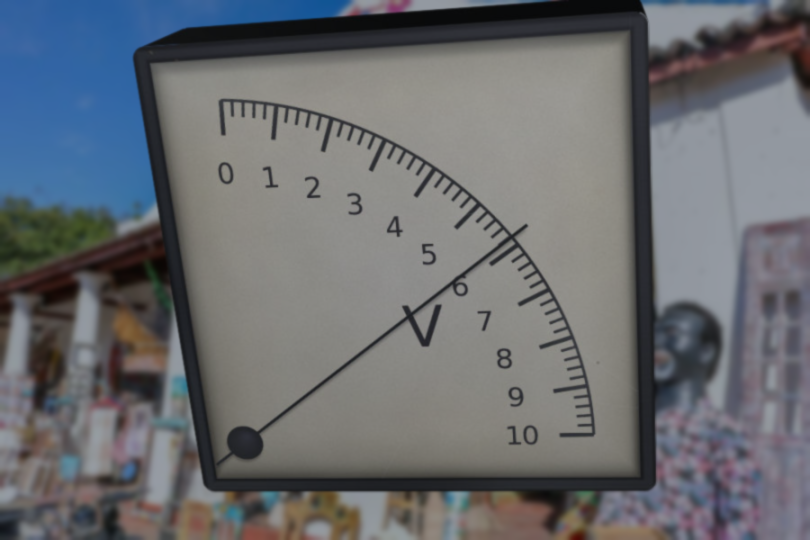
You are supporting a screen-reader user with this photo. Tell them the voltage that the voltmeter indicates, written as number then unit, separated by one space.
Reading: 5.8 V
